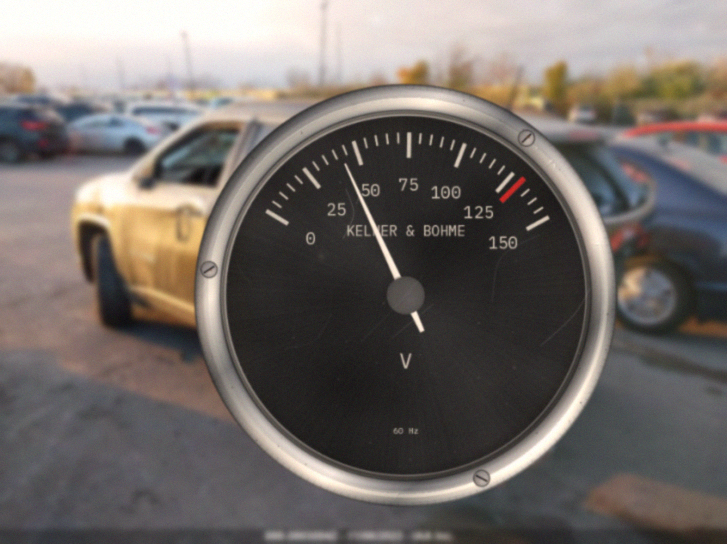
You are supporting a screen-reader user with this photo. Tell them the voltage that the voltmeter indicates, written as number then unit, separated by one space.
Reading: 42.5 V
